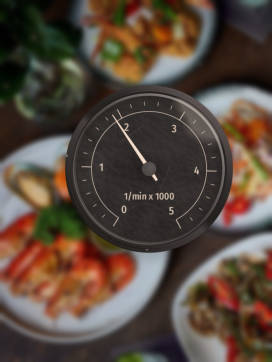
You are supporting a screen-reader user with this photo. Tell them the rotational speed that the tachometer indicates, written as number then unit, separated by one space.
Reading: 1900 rpm
